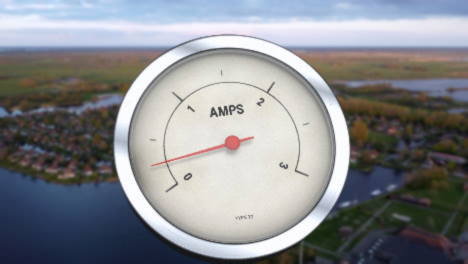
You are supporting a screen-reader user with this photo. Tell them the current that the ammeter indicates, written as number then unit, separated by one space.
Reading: 0.25 A
